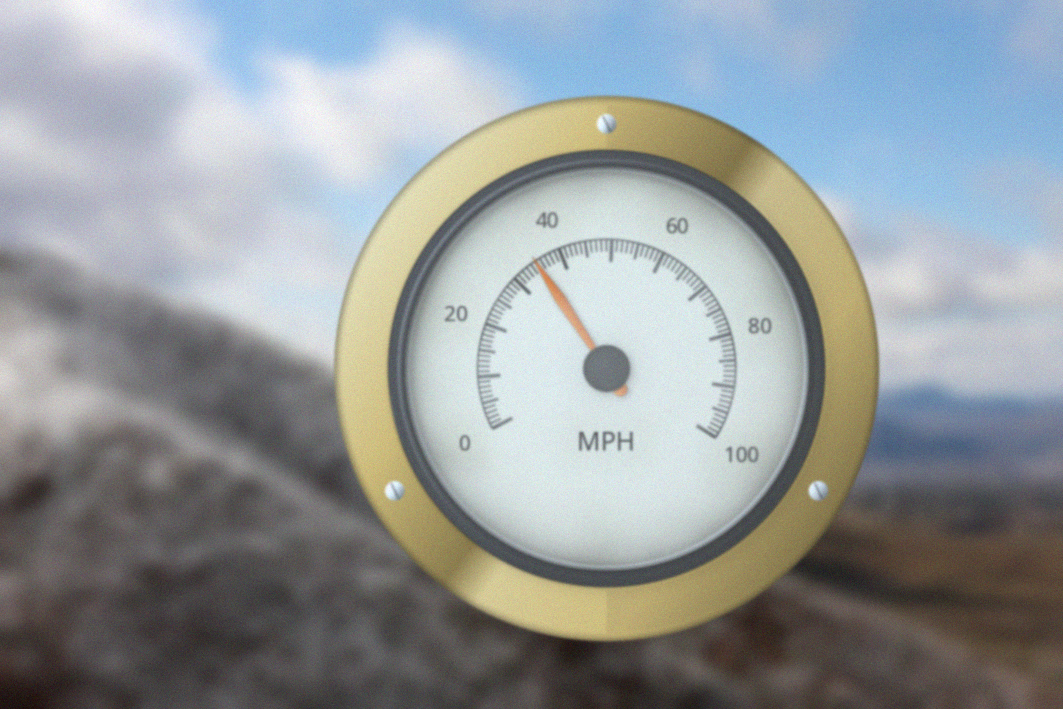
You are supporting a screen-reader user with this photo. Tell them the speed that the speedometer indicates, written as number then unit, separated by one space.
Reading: 35 mph
